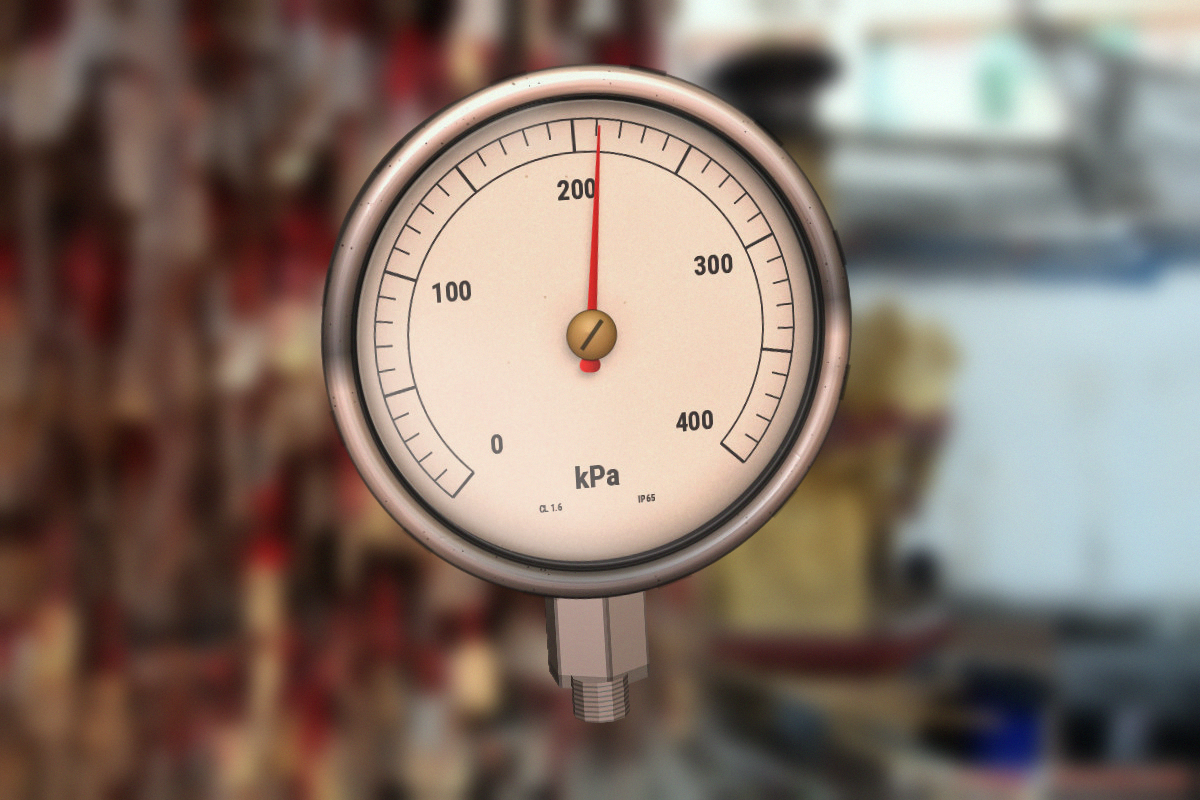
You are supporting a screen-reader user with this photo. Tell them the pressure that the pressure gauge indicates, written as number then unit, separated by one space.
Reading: 210 kPa
